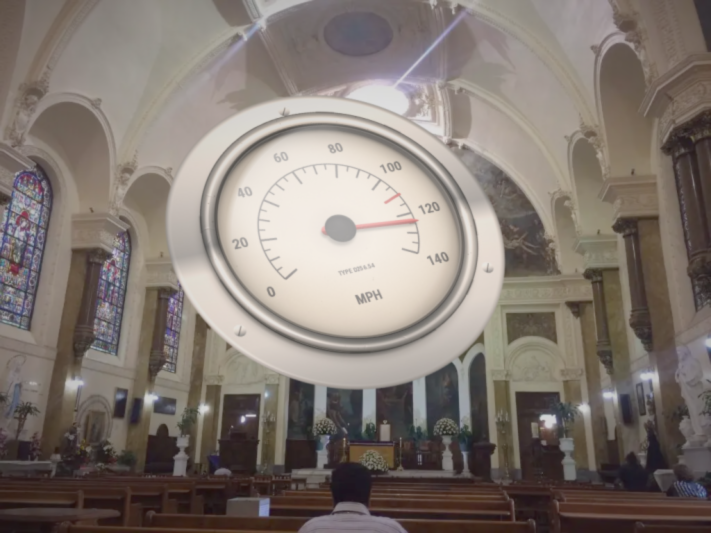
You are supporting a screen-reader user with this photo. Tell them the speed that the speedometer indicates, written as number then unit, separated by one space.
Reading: 125 mph
